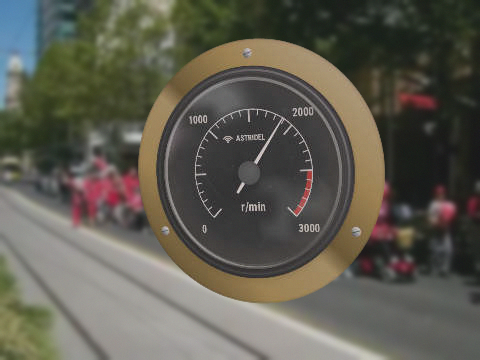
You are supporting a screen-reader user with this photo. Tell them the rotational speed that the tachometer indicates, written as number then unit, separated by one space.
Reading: 1900 rpm
